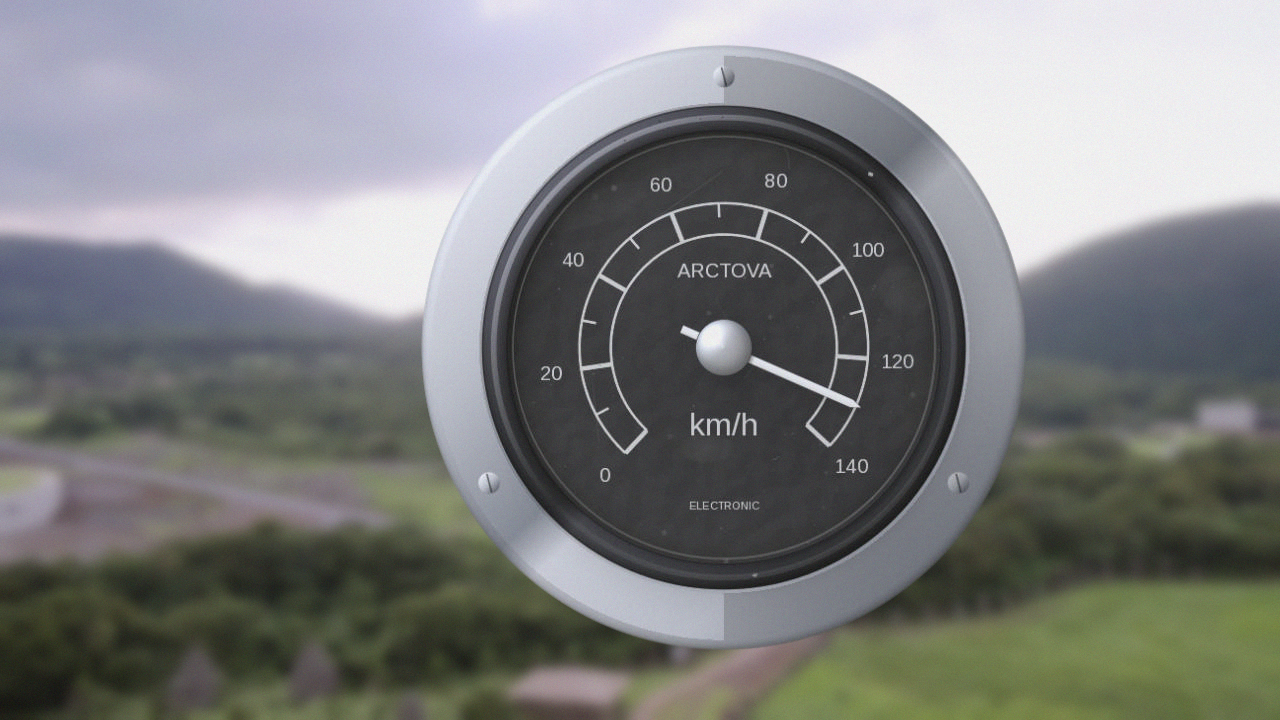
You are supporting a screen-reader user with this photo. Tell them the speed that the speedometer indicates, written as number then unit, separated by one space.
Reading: 130 km/h
